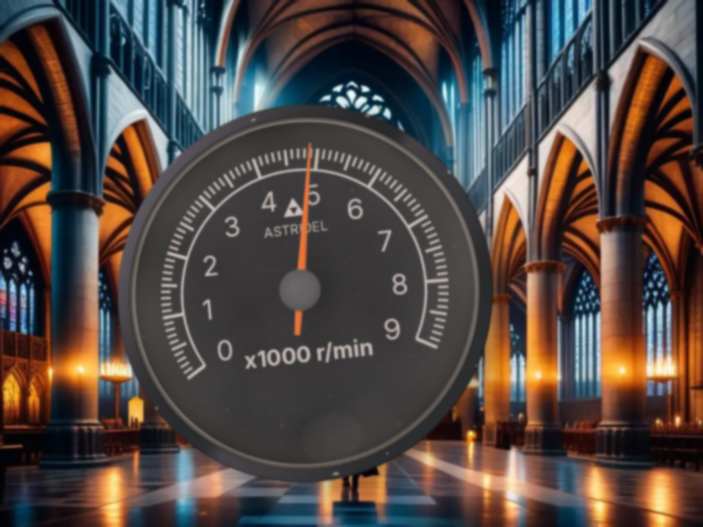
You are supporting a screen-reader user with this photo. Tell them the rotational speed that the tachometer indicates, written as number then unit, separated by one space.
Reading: 4900 rpm
